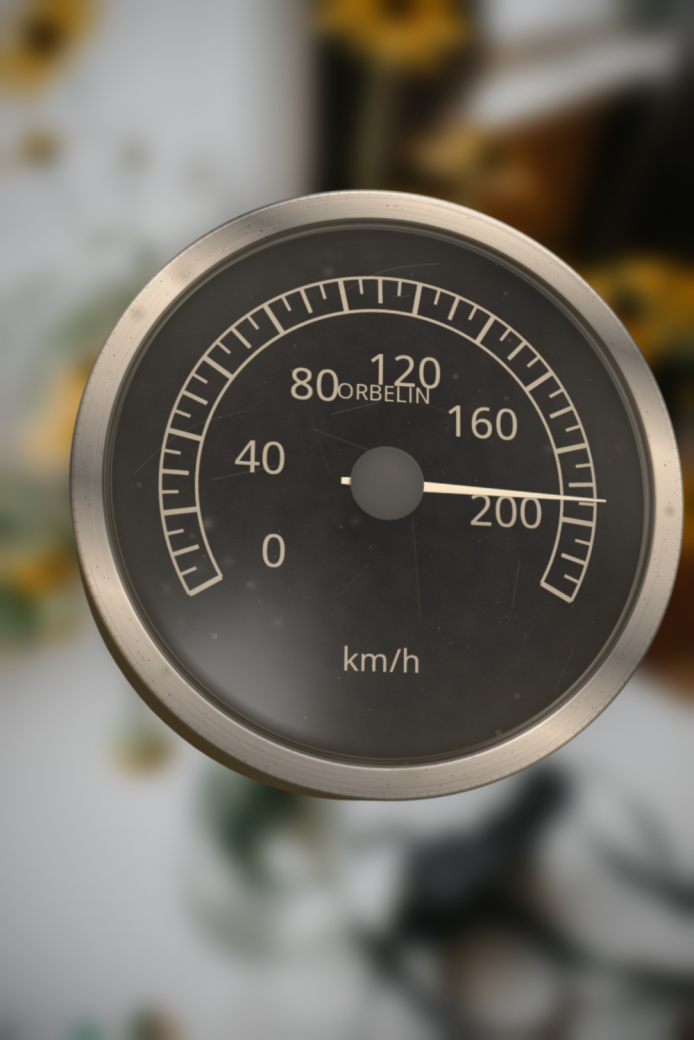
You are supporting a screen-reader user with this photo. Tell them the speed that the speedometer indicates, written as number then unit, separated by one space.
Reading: 195 km/h
